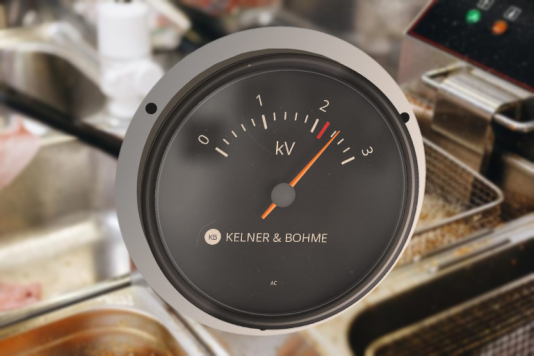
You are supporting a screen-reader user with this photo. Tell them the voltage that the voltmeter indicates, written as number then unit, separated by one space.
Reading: 2.4 kV
